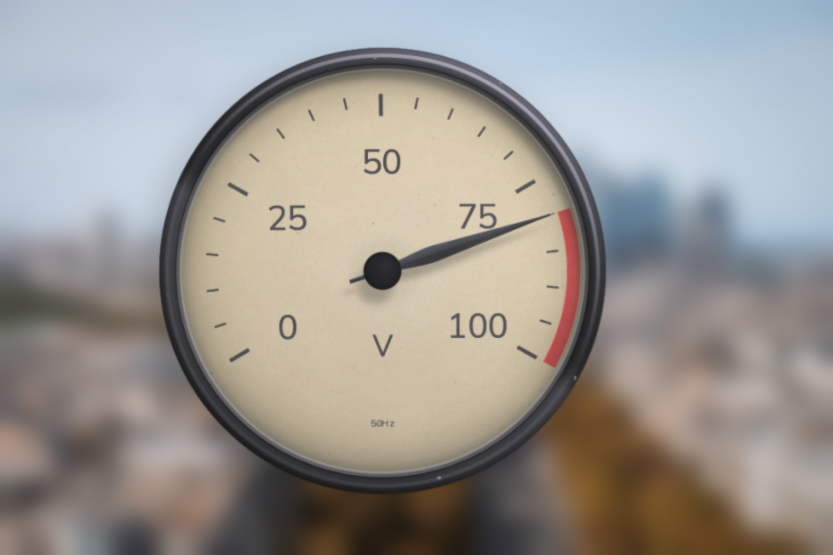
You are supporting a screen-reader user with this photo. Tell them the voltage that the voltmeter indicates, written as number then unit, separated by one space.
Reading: 80 V
